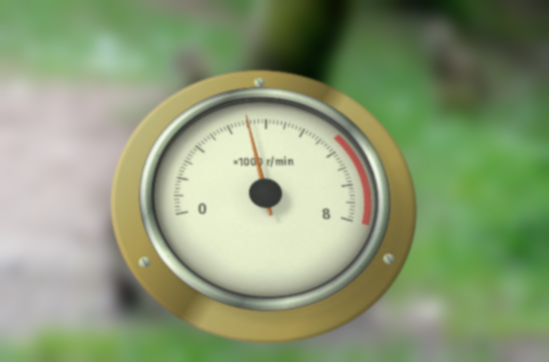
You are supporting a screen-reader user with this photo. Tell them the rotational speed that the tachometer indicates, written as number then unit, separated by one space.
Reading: 3500 rpm
